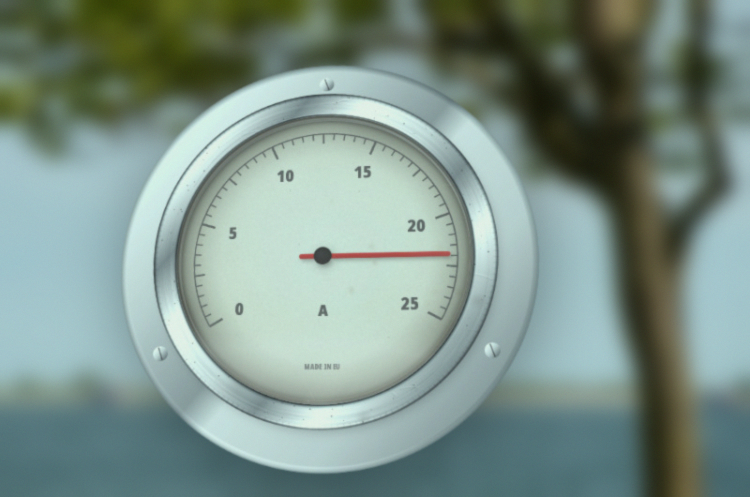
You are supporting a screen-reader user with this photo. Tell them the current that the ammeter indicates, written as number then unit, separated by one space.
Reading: 22 A
